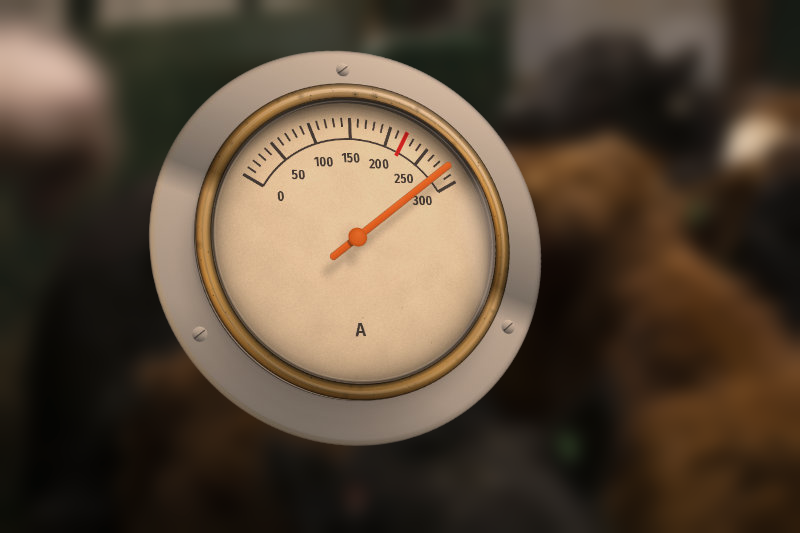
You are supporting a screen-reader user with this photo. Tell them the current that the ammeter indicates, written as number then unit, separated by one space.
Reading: 280 A
